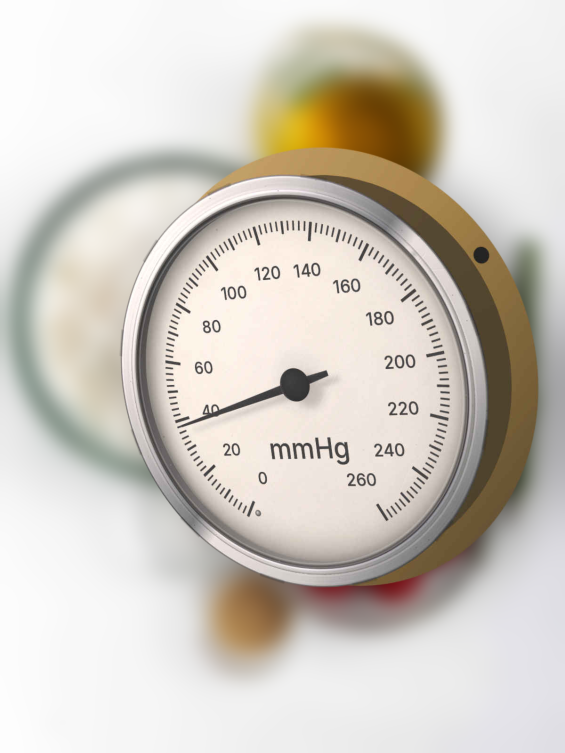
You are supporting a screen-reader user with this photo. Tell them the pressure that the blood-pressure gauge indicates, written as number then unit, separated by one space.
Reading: 38 mmHg
